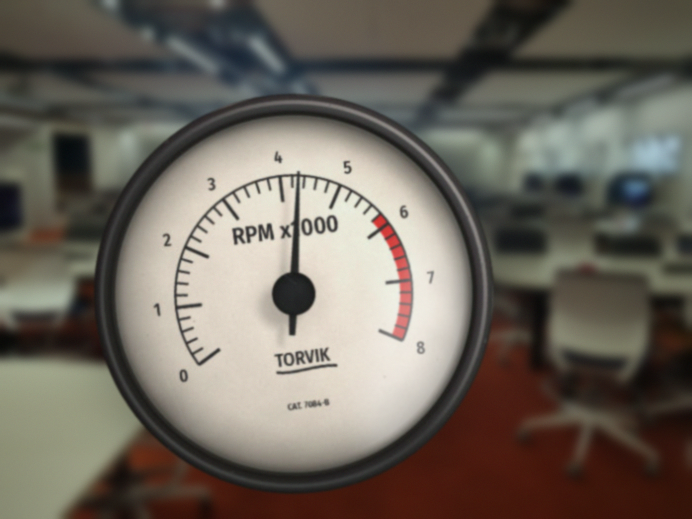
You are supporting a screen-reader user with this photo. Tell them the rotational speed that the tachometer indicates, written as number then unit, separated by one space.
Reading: 4300 rpm
